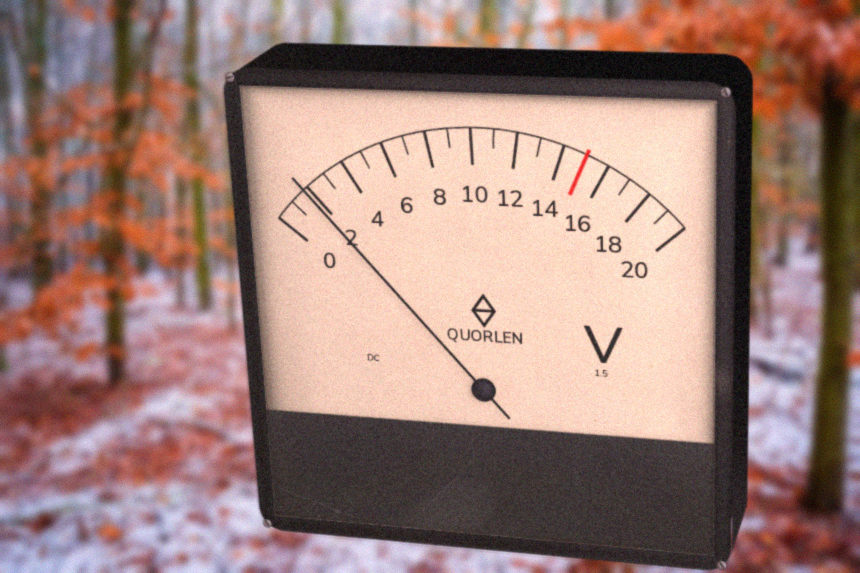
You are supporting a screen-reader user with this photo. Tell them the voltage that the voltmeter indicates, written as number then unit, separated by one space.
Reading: 2 V
